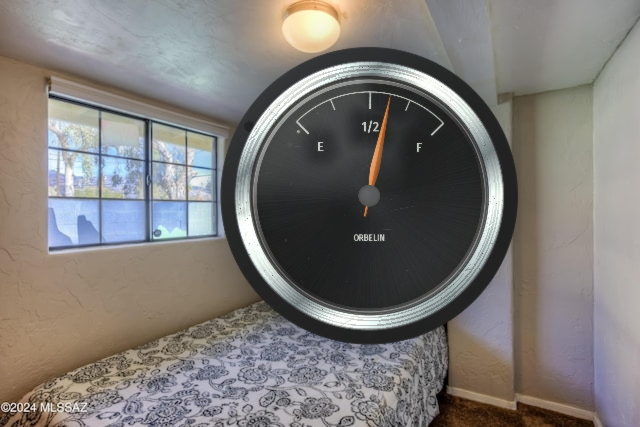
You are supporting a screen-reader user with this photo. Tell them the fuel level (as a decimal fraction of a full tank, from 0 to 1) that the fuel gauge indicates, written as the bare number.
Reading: 0.625
